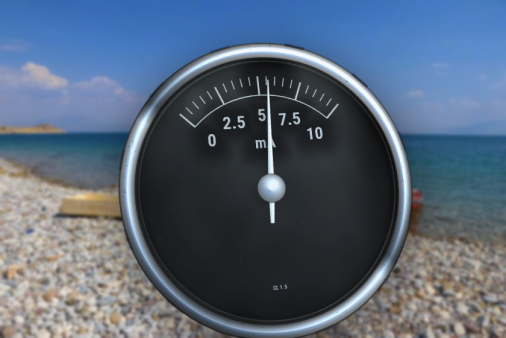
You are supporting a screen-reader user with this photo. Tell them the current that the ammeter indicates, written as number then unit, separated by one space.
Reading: 5.5 mA
